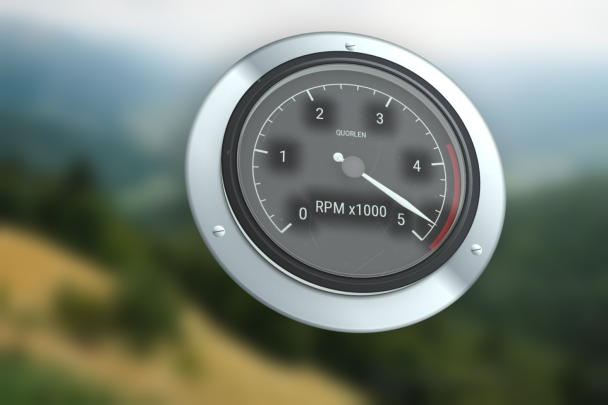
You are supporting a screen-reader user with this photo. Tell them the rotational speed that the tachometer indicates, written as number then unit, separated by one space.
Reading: 4800 rpm
